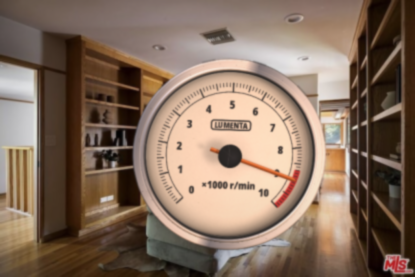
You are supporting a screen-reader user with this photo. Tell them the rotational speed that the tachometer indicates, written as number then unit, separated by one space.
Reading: 9000 rpm
